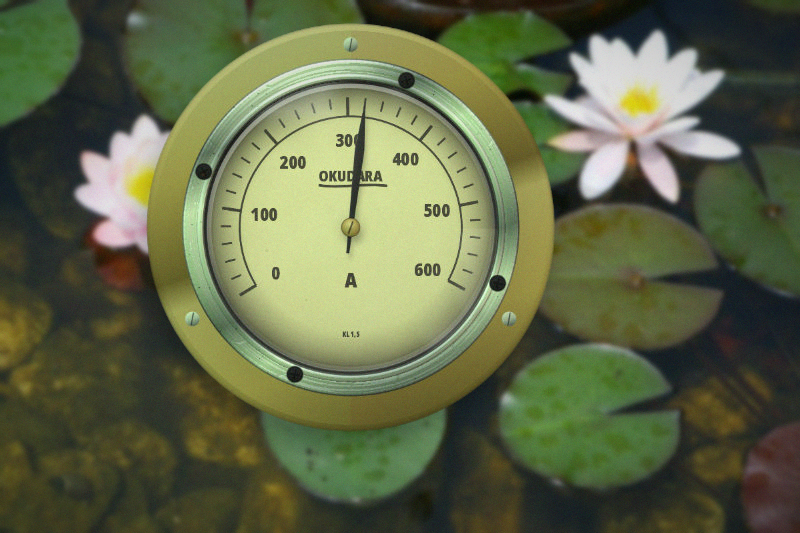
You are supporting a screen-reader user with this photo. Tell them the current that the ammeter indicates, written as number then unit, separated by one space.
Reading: 320 A
